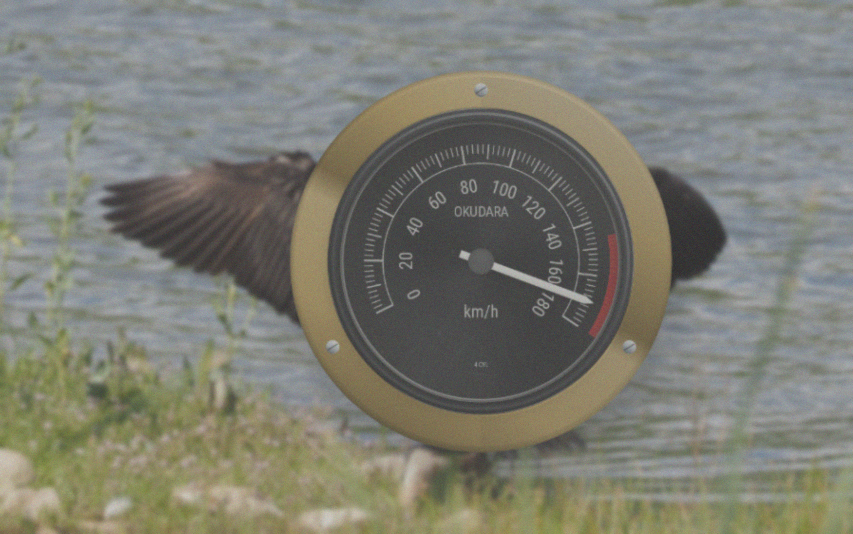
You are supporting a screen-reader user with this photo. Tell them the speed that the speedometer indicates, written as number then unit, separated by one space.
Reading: 170 km/h
